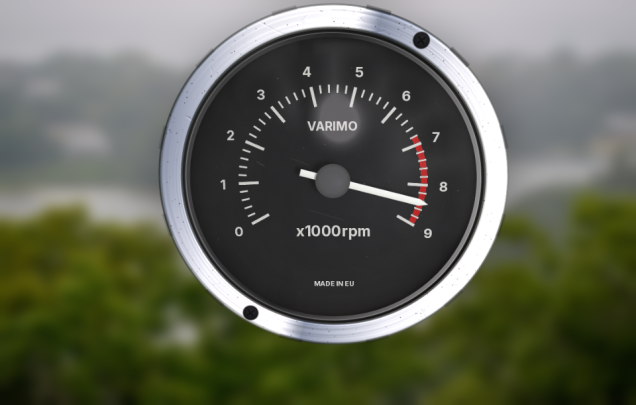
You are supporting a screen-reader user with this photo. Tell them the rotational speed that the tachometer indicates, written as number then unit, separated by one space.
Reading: 8400 rpm
